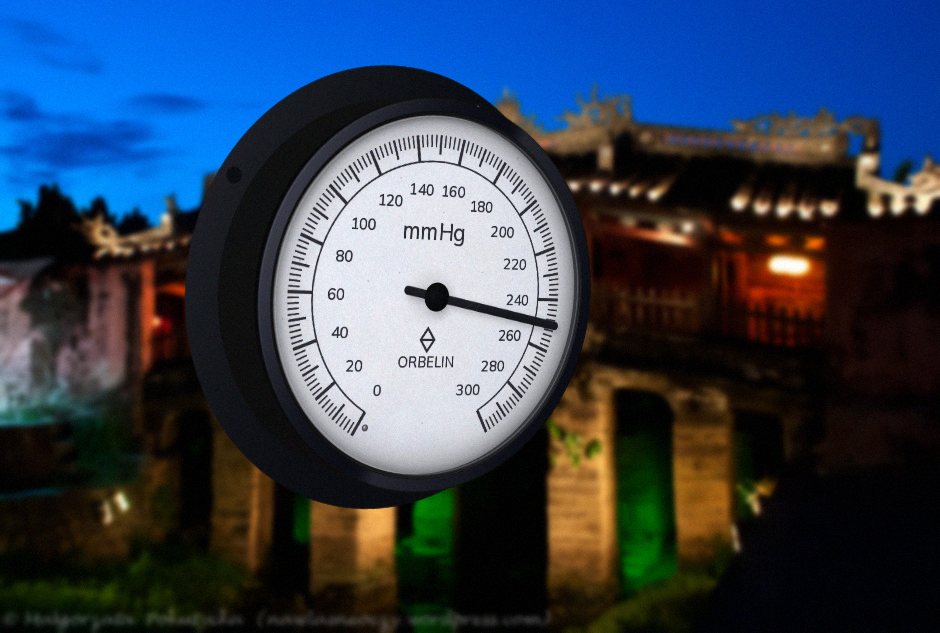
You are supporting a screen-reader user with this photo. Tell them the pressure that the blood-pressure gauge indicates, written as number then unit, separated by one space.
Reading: 250 mmHg
